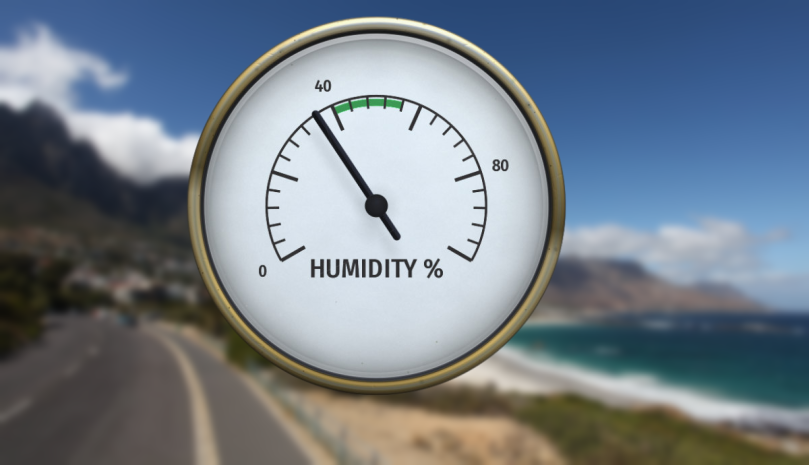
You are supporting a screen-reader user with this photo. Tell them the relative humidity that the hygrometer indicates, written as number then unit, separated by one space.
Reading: 36 %
